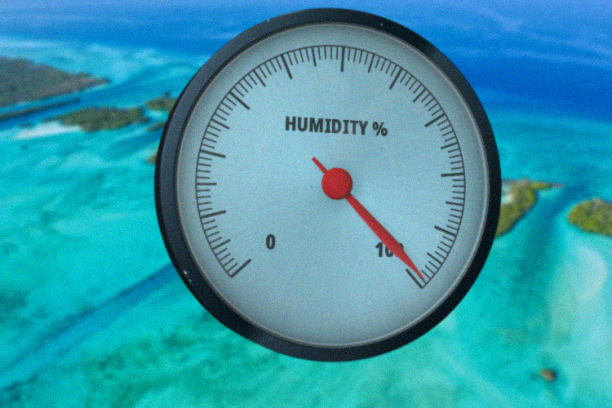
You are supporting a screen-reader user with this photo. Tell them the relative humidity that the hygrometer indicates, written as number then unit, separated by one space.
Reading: 99 %
